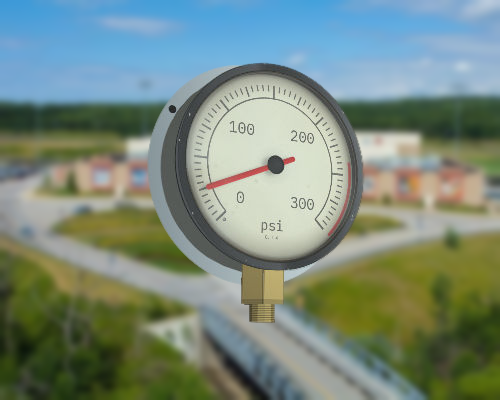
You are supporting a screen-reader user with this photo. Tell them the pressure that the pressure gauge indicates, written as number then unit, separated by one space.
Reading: 25 psi
